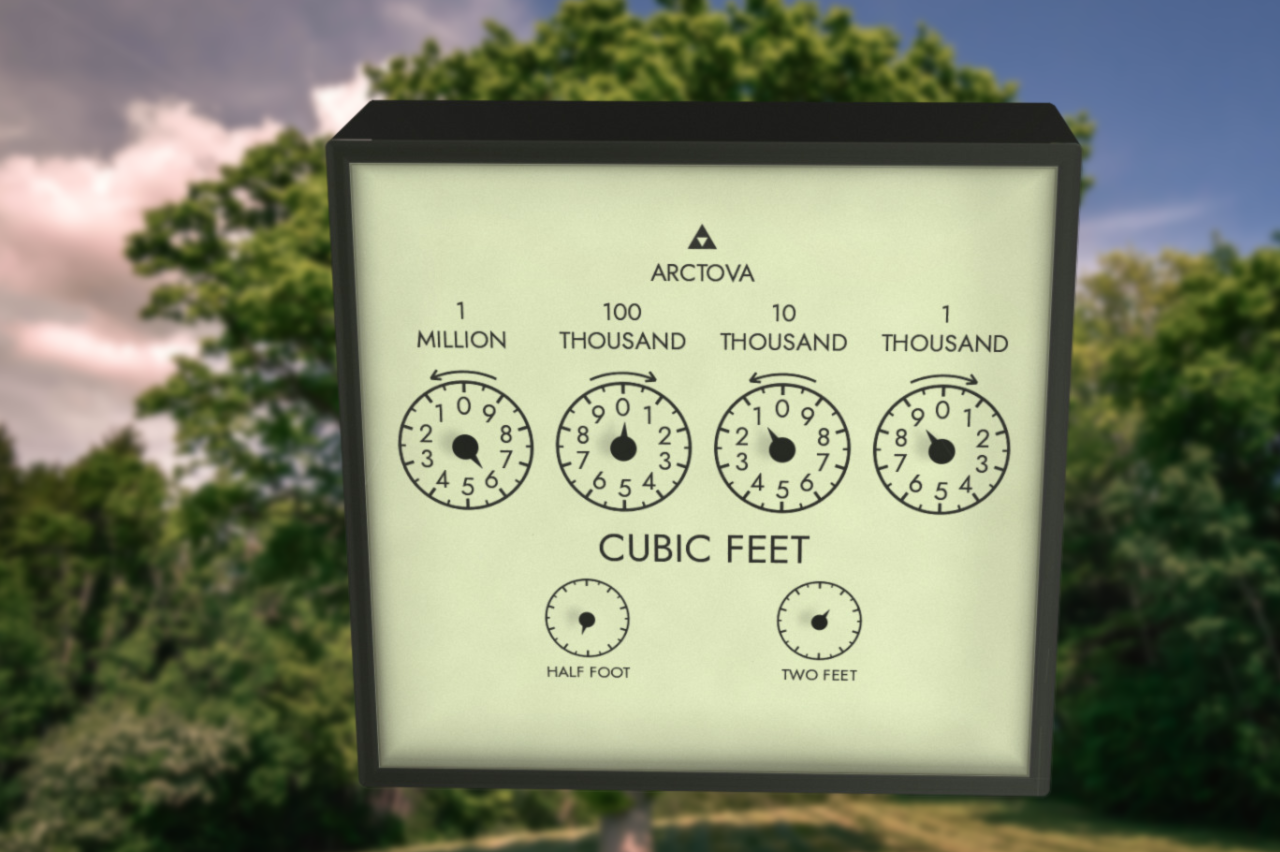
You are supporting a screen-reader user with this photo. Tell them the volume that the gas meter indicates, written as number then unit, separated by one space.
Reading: 600900 ft³
